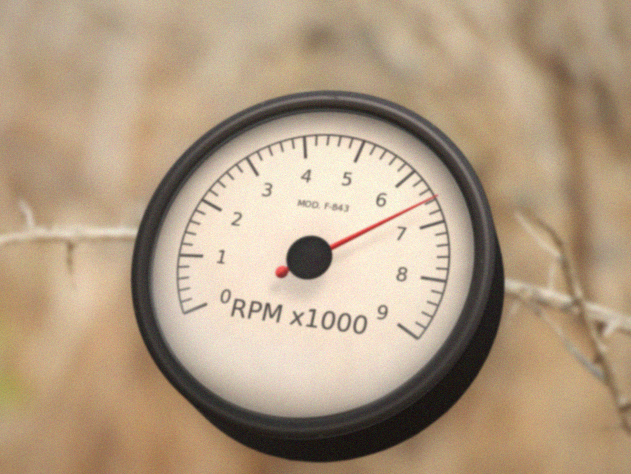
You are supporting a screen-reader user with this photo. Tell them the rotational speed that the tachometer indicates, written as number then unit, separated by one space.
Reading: 6600 rpm
